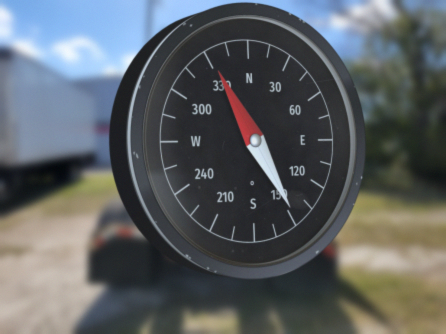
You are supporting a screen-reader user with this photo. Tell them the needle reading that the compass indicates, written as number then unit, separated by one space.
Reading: 330 °
